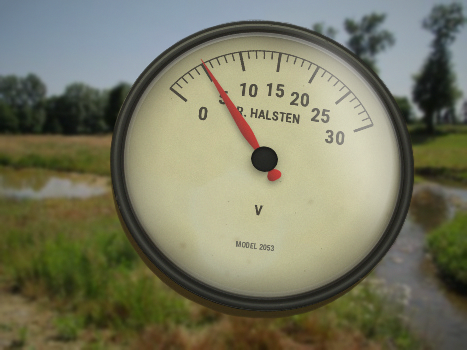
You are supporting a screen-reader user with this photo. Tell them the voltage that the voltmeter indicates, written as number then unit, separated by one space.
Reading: 5 V
